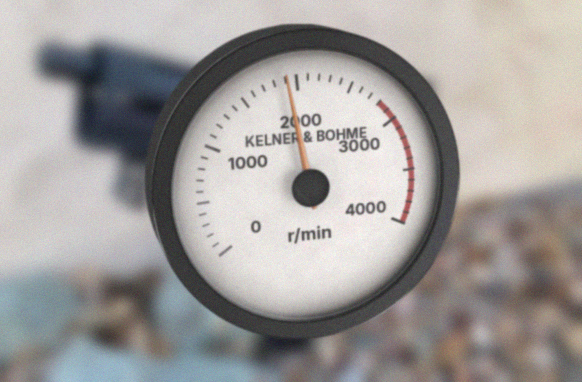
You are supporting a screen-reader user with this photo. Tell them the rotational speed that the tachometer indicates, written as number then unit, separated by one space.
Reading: 1900 rpm
